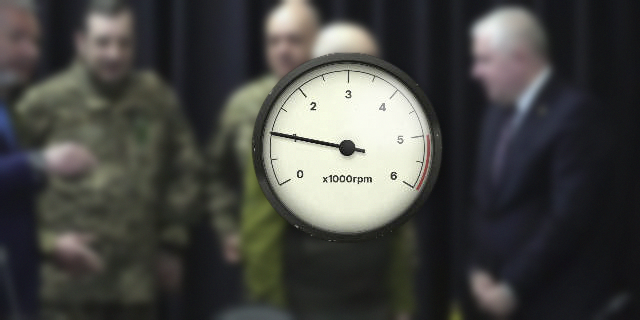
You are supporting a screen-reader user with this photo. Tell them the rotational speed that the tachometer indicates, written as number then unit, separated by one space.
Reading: 1000 rpm
